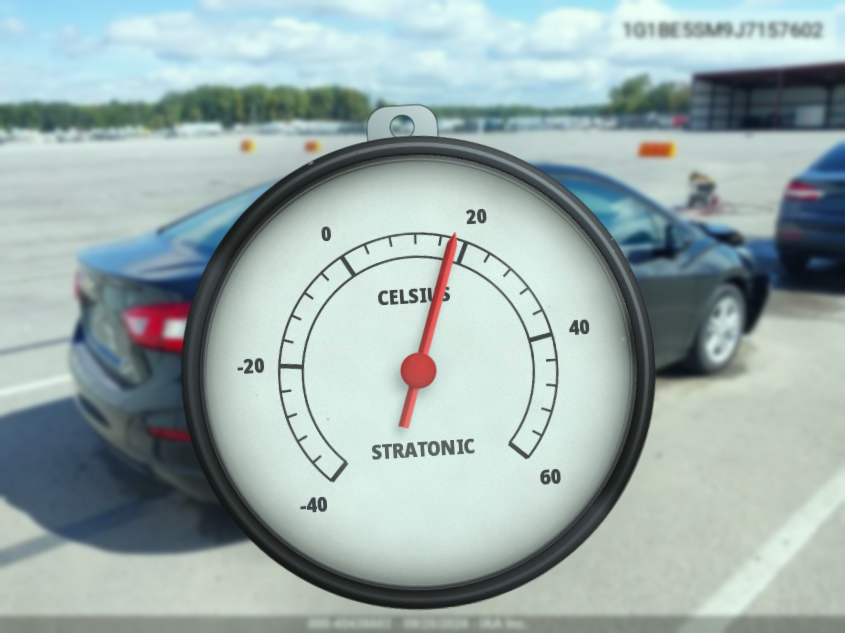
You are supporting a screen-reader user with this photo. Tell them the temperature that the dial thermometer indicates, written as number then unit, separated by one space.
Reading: 18 °C
